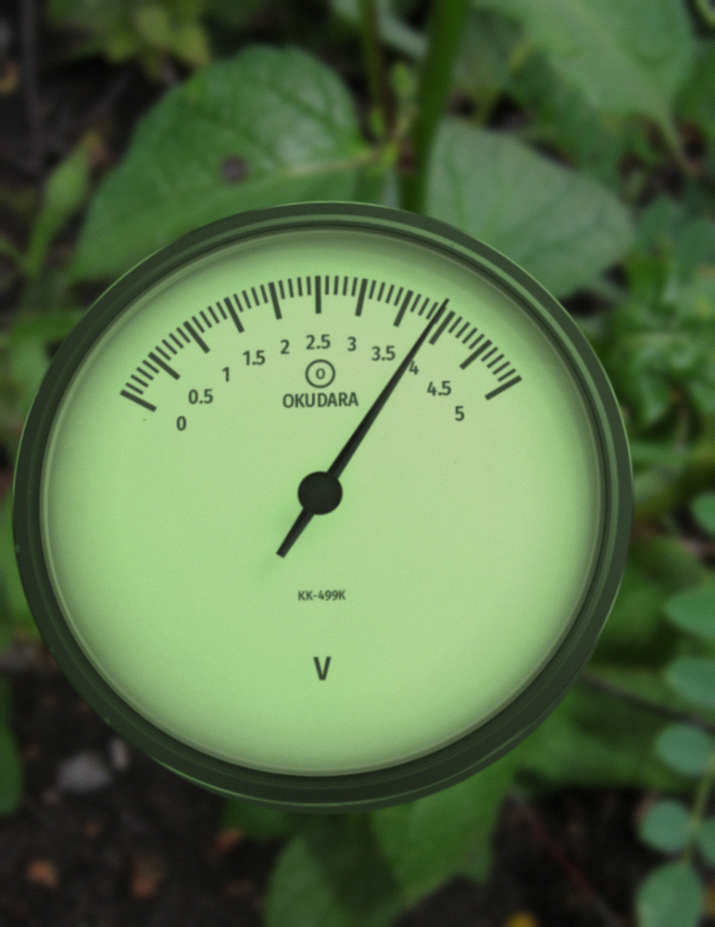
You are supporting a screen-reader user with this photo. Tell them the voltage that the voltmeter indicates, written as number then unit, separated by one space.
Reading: 3.9 V
